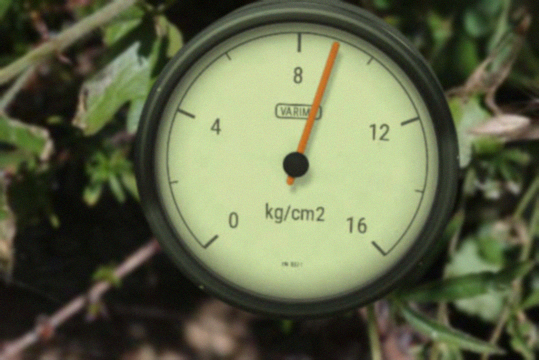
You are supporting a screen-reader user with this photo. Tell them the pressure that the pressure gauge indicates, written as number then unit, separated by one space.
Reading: 9 kg/cm²
